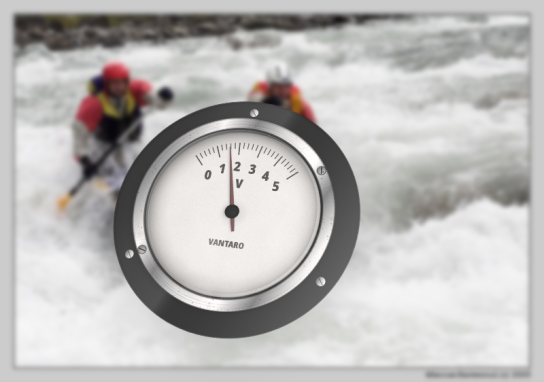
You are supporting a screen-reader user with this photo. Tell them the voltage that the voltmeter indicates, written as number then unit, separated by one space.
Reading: 1.6 V
